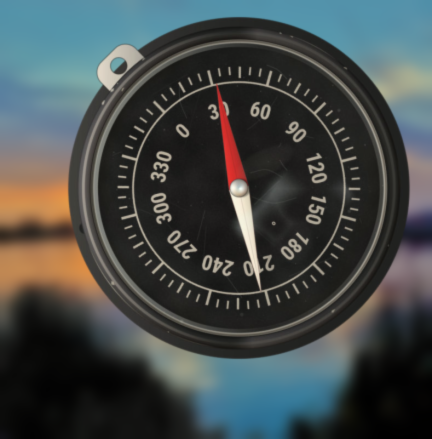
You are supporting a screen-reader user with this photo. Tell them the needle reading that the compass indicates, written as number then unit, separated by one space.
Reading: 32.5 °
